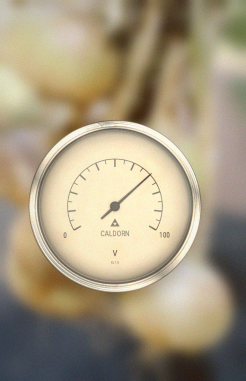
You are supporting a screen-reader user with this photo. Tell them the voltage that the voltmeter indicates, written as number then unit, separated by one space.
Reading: 70 V
